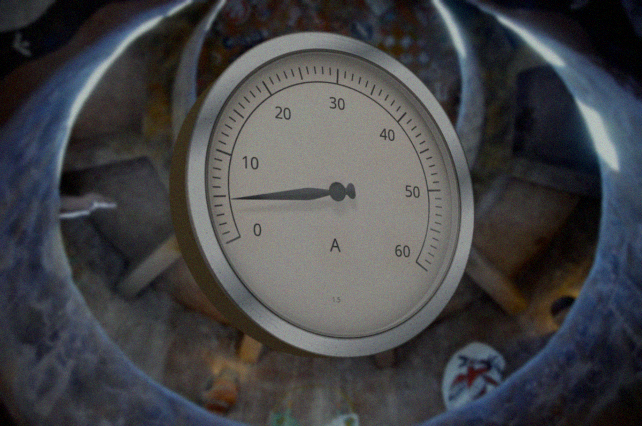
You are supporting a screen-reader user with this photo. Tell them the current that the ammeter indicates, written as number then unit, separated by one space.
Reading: 4.5 A
